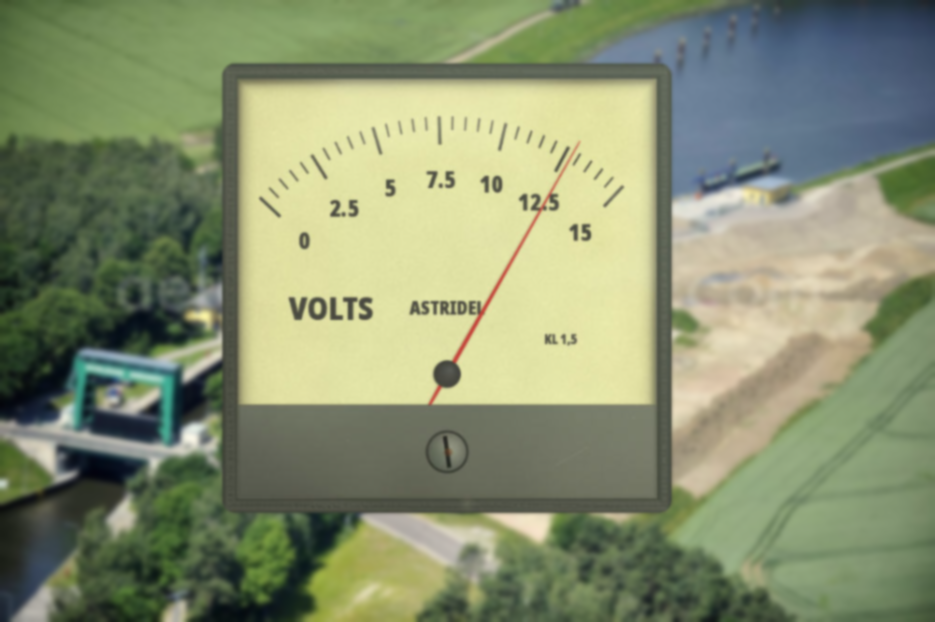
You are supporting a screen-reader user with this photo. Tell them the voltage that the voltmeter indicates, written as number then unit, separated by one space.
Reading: 12.75 V
